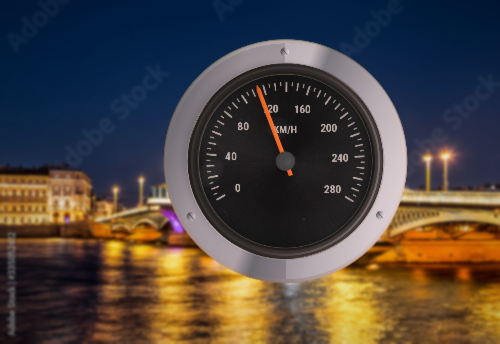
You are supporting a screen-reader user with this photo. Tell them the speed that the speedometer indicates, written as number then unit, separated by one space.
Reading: 115 km/h
